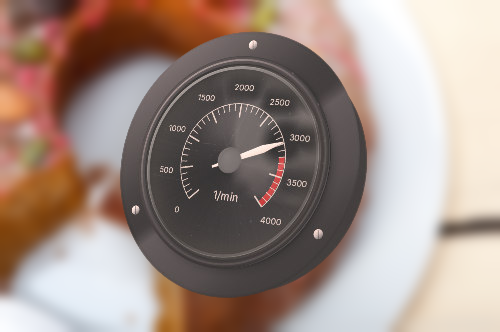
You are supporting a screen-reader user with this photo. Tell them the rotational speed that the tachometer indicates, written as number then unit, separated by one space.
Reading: 3000 rpm
